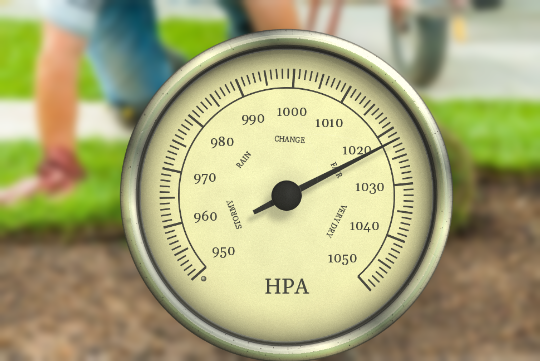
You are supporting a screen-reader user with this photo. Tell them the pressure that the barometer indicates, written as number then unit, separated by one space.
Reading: 1022 hPa
